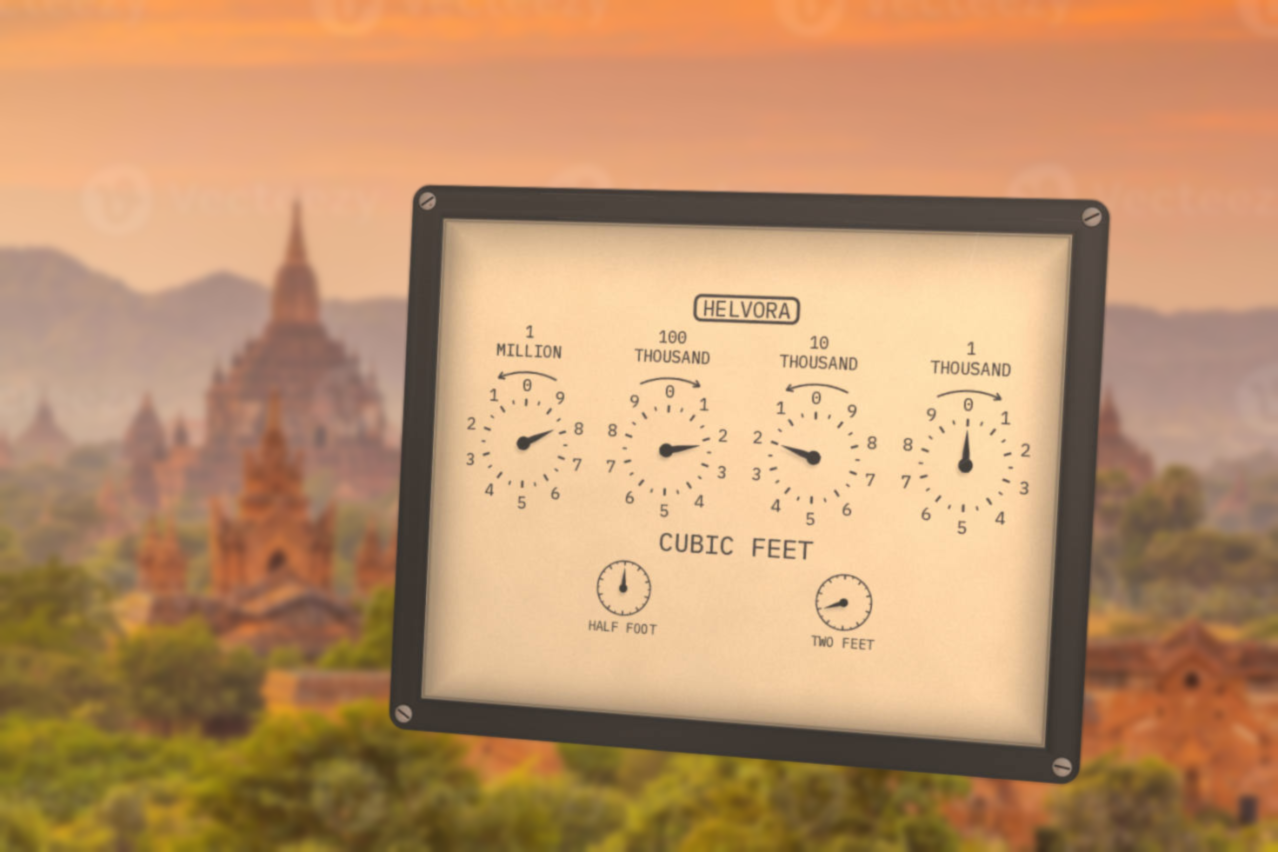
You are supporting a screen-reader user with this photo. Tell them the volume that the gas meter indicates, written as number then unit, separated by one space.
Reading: 822000 ft³
